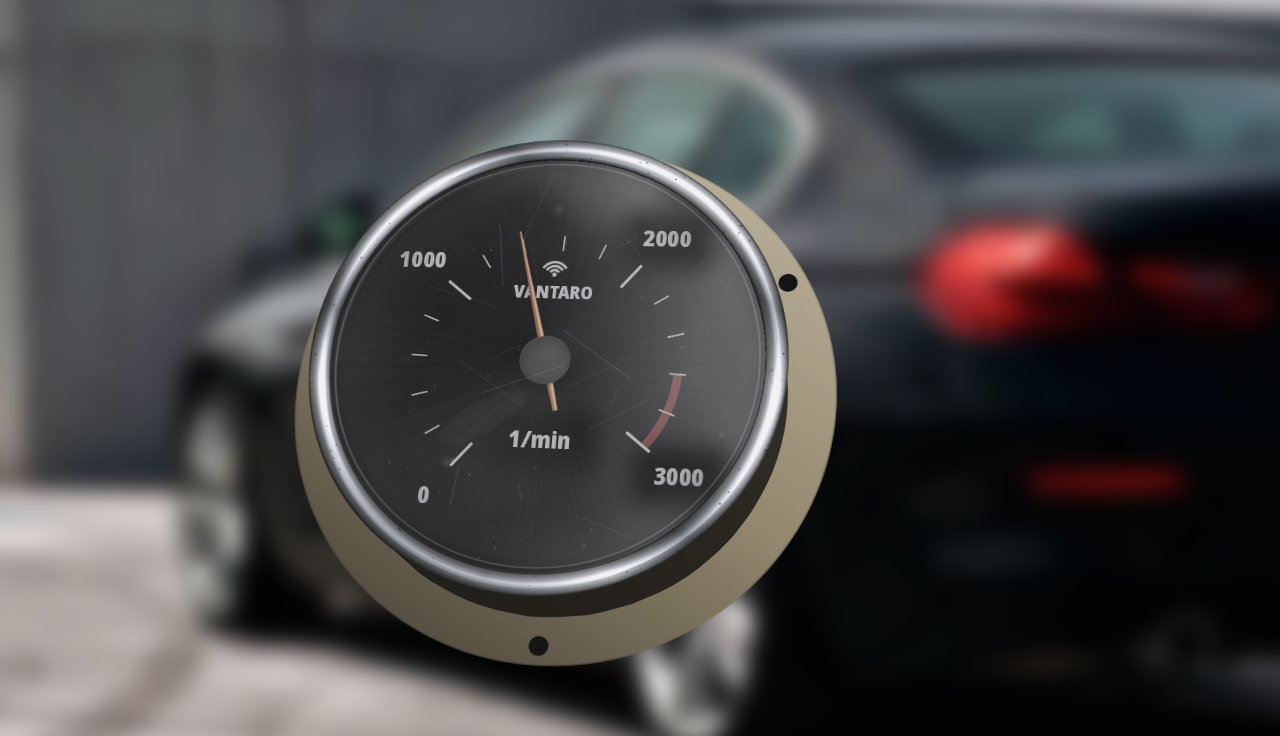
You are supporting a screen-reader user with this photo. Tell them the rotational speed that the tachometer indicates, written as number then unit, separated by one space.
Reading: 1400 rpm
